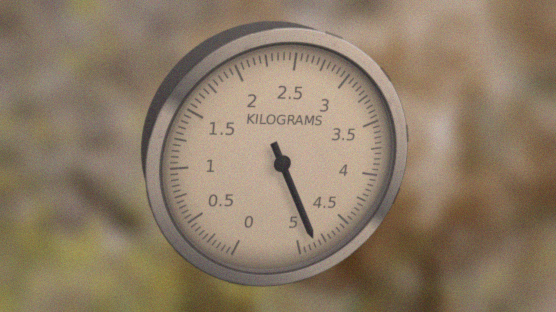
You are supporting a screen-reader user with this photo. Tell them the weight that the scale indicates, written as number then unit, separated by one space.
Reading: 4.85 kg
